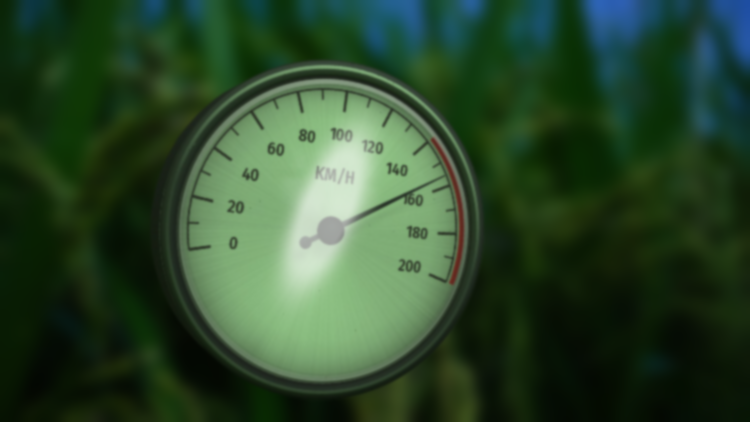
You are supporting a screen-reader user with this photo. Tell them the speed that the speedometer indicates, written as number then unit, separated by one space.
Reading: 155 km/h
